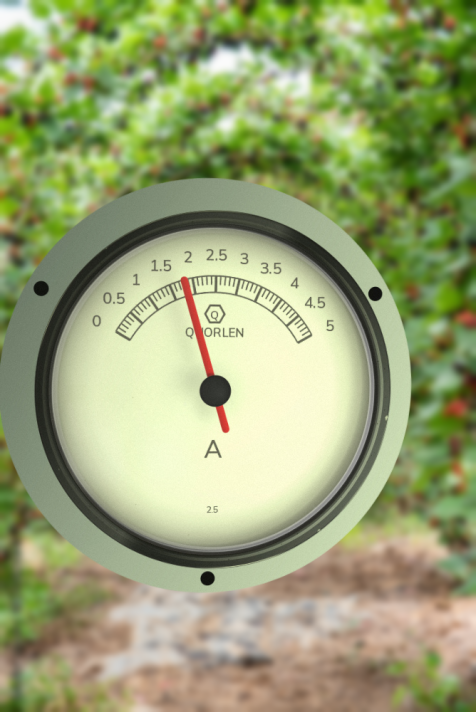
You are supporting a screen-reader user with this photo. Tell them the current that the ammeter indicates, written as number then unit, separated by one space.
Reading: 1.8 A
